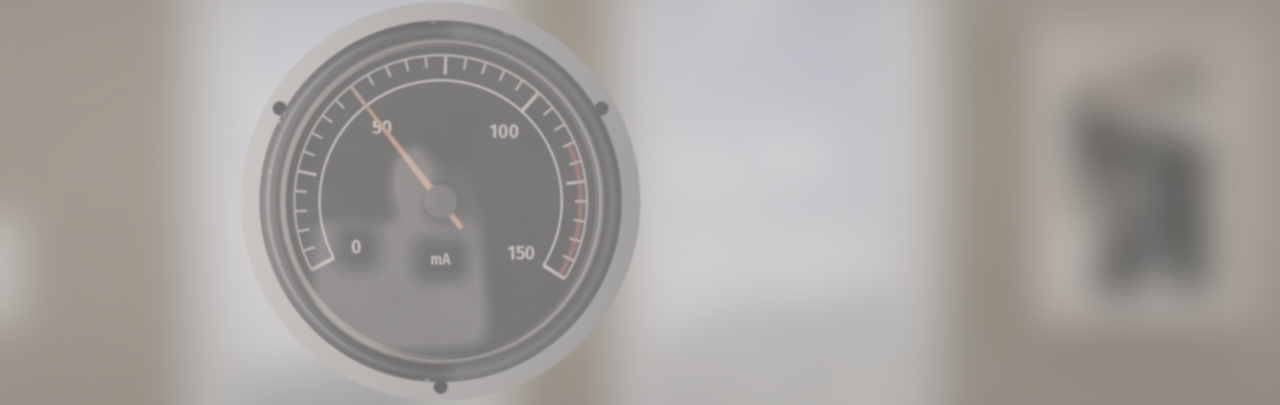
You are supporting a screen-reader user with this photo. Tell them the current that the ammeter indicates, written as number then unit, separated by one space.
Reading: 50 mA
